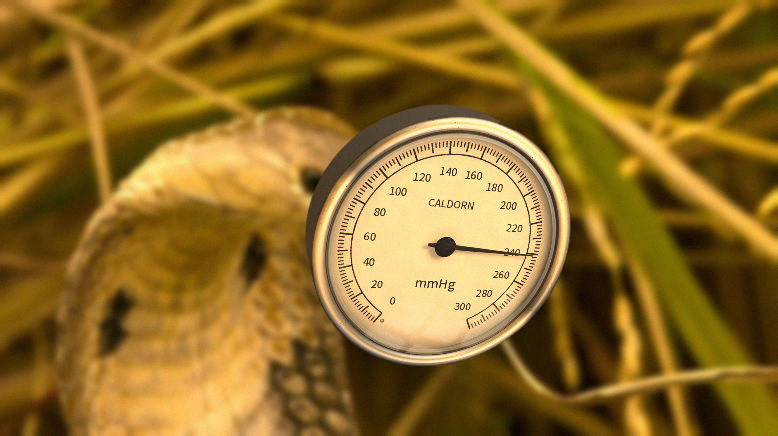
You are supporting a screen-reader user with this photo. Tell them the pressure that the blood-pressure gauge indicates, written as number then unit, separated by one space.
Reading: 240 mmHg
